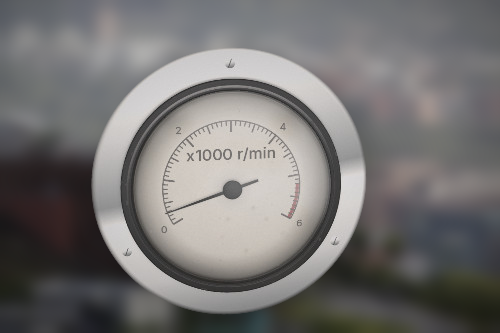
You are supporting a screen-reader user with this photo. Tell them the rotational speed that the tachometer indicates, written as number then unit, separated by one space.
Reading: 300 rpm
